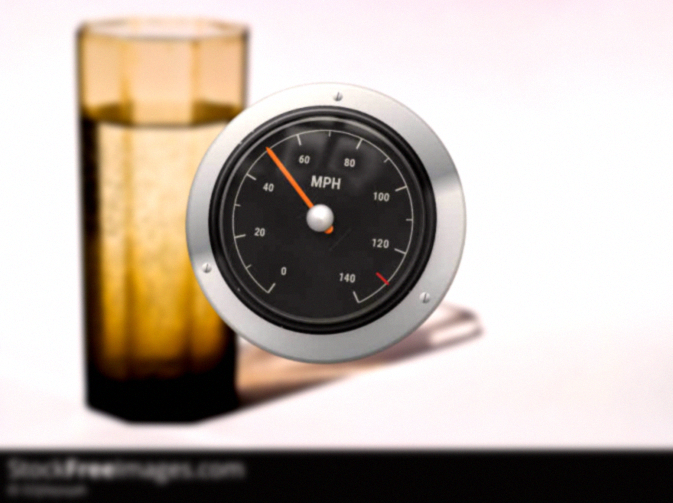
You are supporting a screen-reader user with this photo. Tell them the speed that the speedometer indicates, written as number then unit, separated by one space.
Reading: 50 mph
